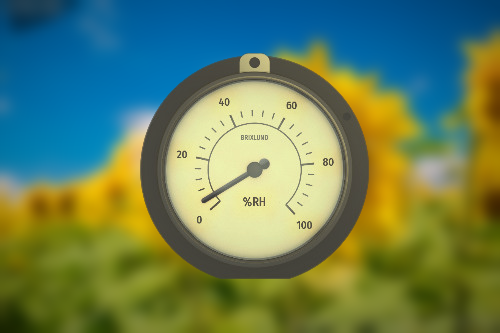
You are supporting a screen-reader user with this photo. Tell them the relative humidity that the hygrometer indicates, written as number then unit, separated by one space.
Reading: 4 %
